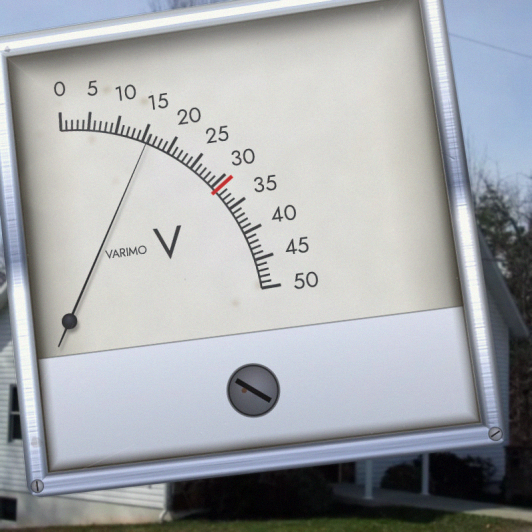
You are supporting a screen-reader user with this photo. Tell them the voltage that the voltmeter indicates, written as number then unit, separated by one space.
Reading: 16 V
